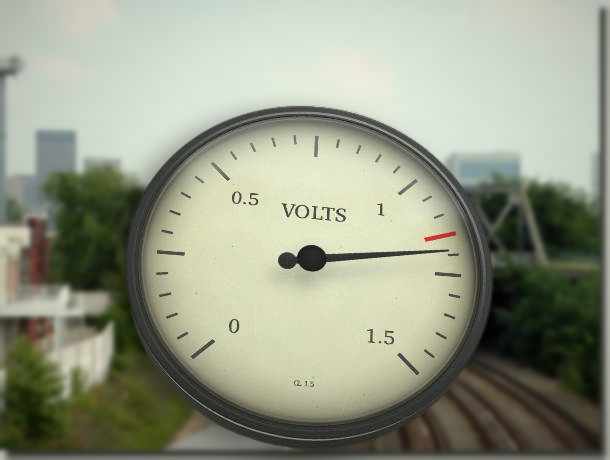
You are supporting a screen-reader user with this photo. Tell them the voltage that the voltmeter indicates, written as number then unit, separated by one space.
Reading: 1.2 V
